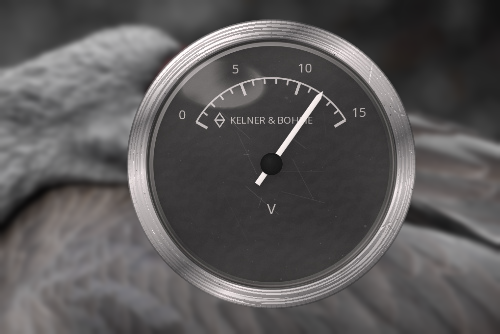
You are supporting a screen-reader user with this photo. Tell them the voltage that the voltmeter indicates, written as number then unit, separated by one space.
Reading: 12 V
